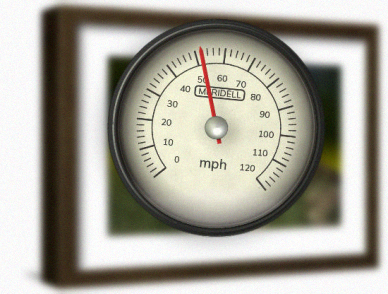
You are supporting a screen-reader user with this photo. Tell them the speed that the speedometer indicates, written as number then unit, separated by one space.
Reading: 52 mph
